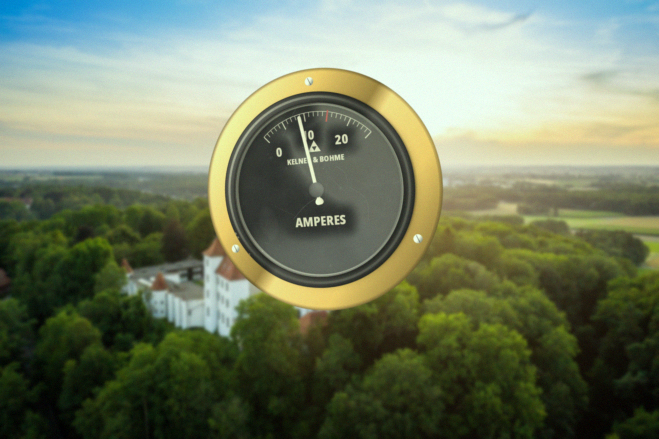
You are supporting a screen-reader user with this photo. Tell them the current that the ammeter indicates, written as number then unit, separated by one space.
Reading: 9 A
